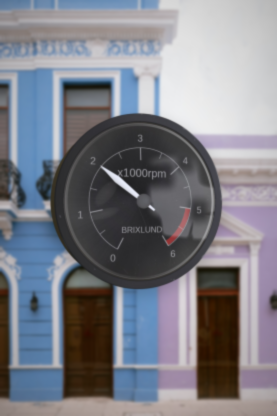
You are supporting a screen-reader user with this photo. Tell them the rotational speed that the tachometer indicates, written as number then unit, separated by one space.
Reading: 2000 rpm
